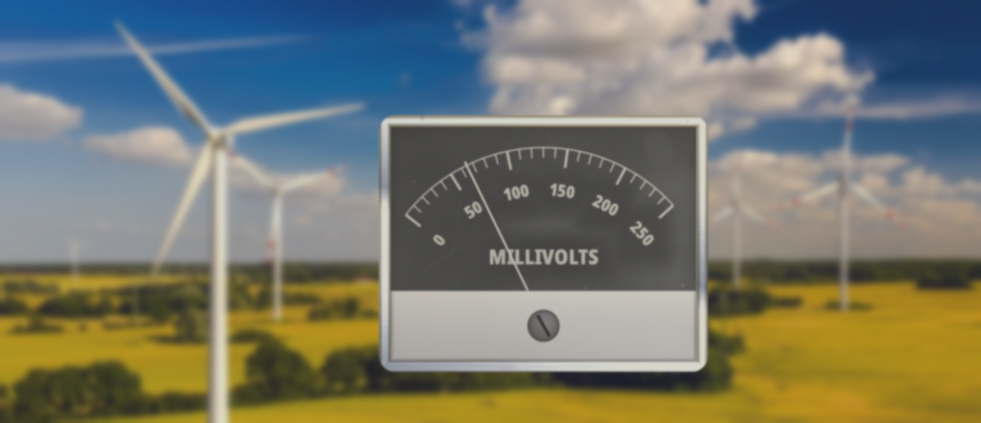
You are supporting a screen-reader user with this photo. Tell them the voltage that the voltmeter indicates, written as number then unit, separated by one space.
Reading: 65 mV
